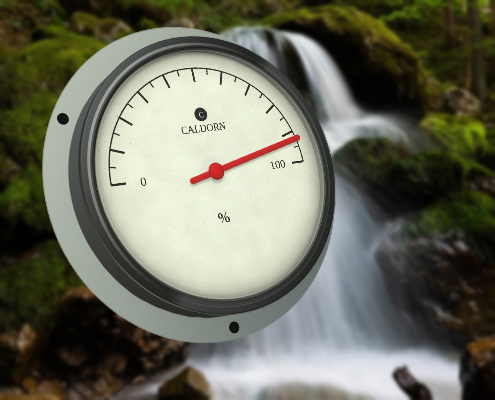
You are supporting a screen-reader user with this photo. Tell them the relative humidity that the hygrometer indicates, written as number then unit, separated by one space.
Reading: 92.5 %
